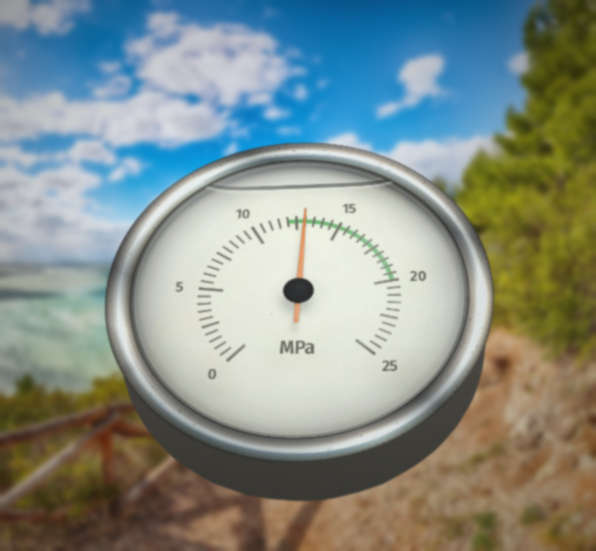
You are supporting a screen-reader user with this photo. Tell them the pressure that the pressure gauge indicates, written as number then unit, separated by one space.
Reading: 13 MPa
